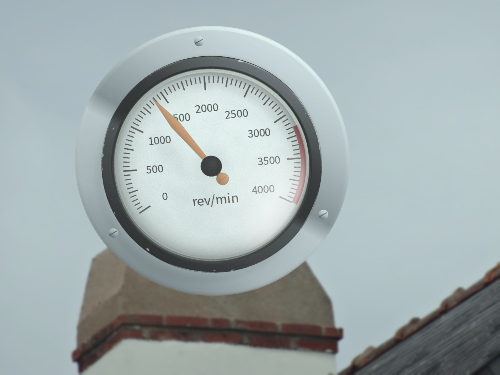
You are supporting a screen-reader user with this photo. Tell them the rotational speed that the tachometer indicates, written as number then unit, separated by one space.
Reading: 1400 rpm
